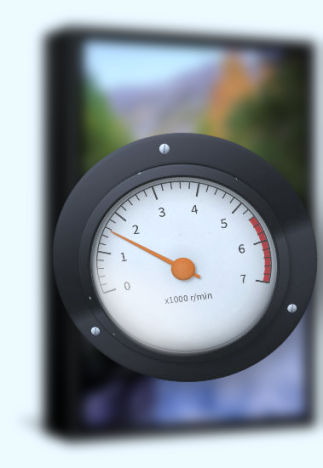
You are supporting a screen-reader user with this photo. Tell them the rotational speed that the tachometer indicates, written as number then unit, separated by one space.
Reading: 1600 rpm
